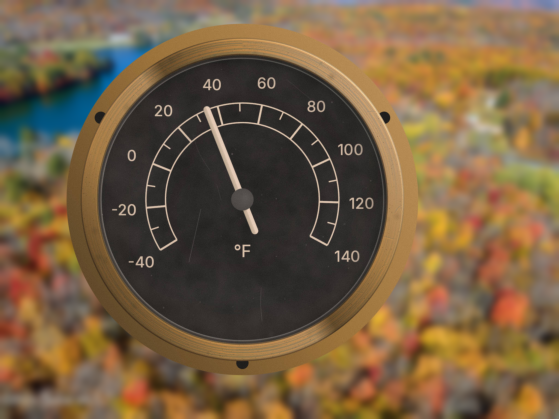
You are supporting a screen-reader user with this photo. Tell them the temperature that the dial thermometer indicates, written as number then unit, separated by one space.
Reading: 35 °F
